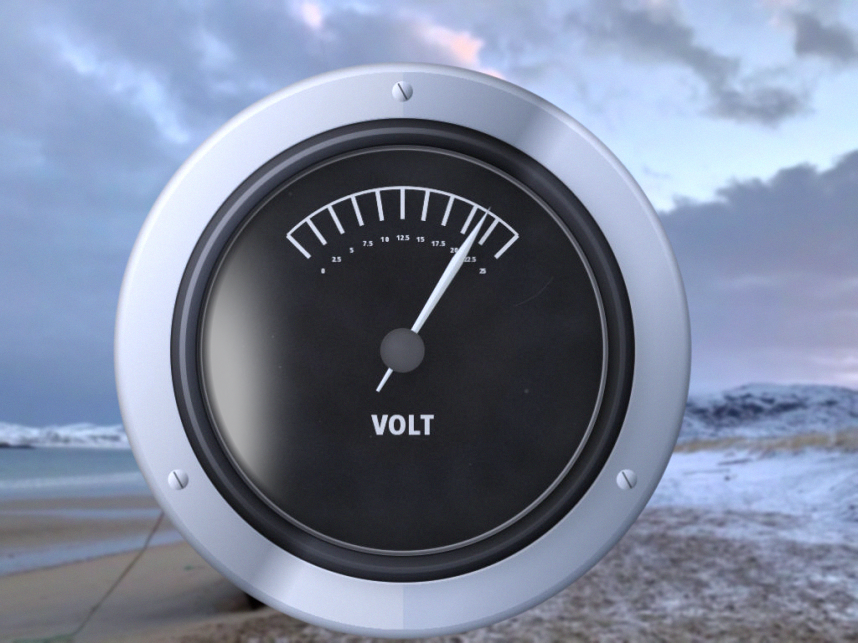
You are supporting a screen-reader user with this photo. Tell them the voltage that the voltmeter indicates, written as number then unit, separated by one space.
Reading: 21.25 V
